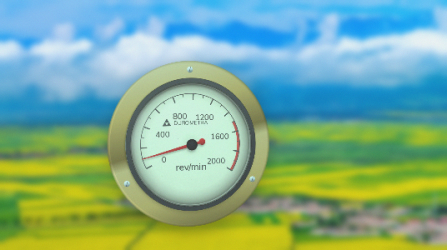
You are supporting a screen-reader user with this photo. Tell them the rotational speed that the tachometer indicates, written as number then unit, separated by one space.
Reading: 100 rpm
